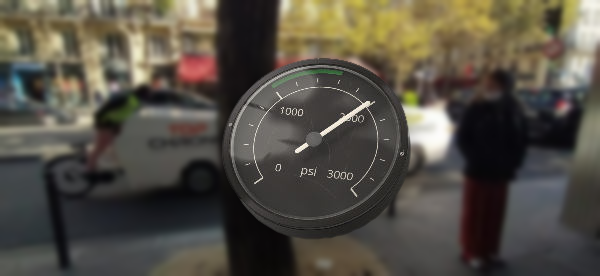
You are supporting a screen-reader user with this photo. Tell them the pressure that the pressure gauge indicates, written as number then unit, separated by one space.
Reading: 2000 psi
